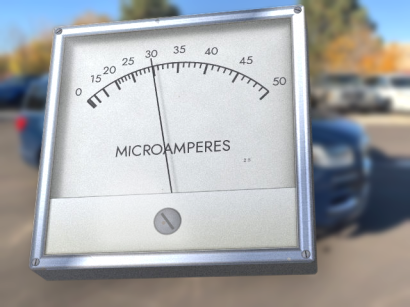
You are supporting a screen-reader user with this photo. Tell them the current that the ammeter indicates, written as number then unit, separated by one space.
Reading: 30 µA
